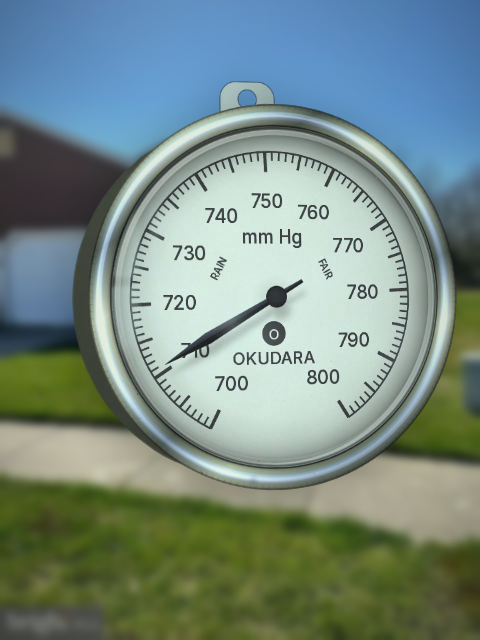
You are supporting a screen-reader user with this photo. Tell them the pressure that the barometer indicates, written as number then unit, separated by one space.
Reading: 711 mmHg
